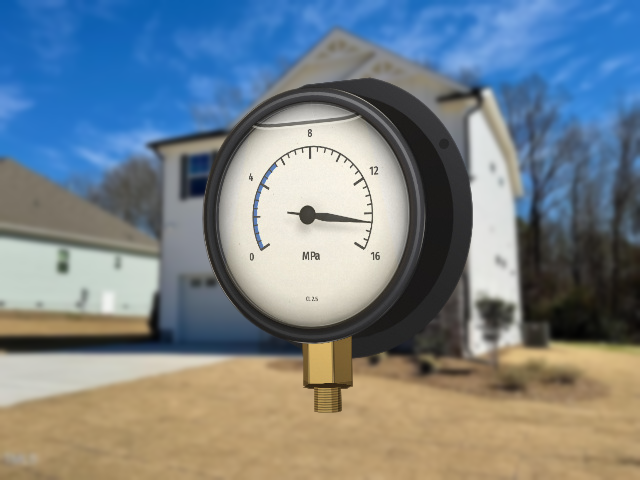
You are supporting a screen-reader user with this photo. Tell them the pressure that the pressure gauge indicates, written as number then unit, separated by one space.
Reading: 14.5 MPa
